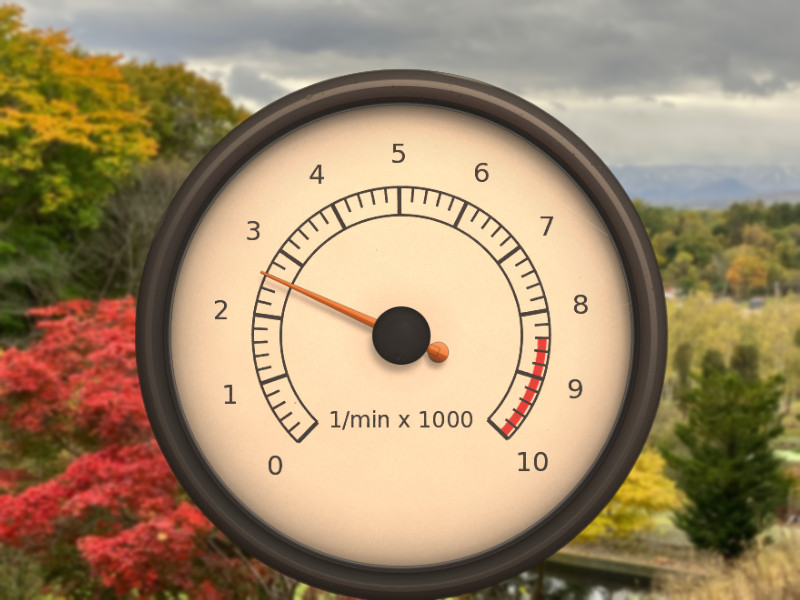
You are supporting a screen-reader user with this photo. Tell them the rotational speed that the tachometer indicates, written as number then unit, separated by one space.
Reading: 2600 rpm
